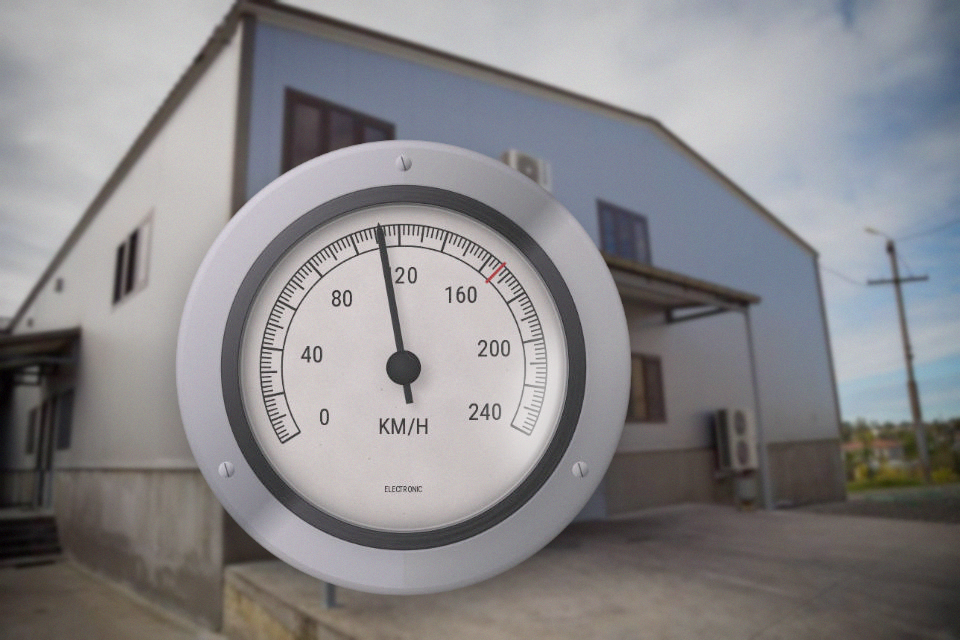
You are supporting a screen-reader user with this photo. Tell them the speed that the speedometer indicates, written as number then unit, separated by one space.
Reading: 112 km/h
